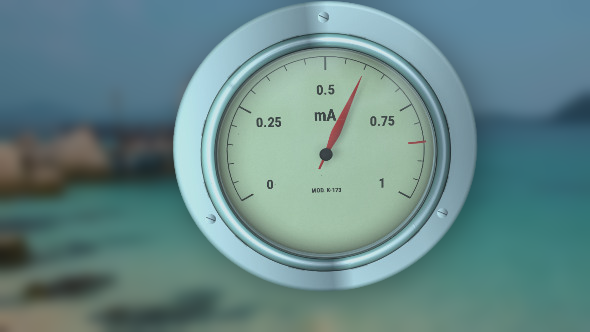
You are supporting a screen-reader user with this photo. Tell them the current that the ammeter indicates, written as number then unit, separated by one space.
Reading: 0.6 mA
